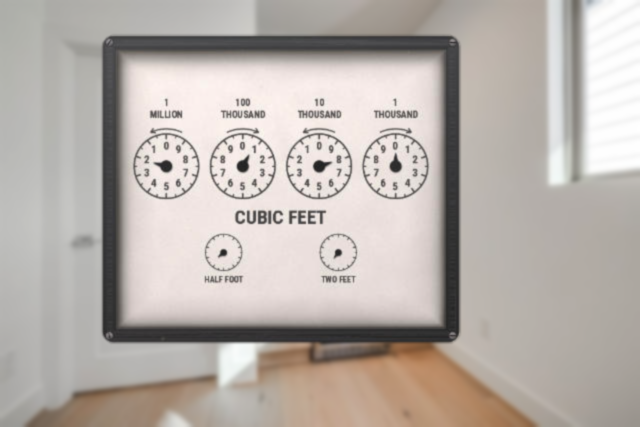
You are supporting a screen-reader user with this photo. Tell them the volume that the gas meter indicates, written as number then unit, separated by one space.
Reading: 208000 ft³
